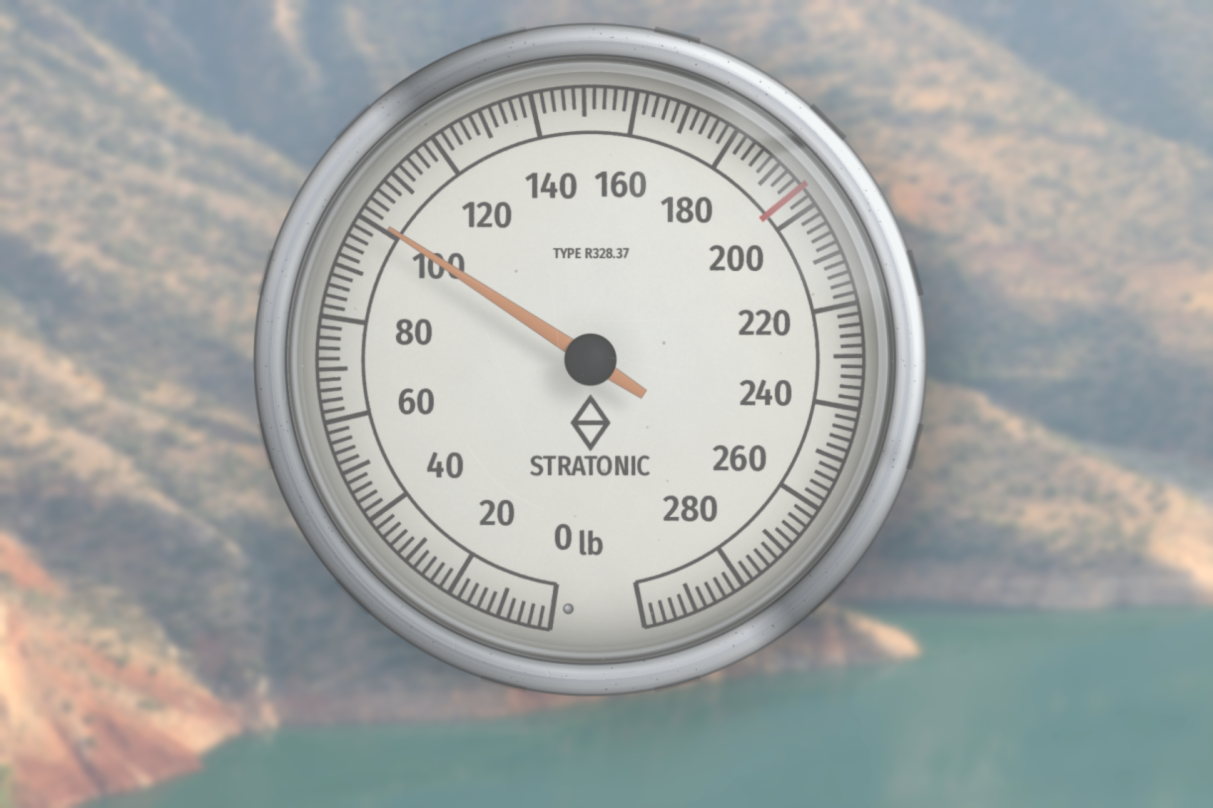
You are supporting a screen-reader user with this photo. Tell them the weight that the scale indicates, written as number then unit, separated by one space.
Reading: 101 lb
